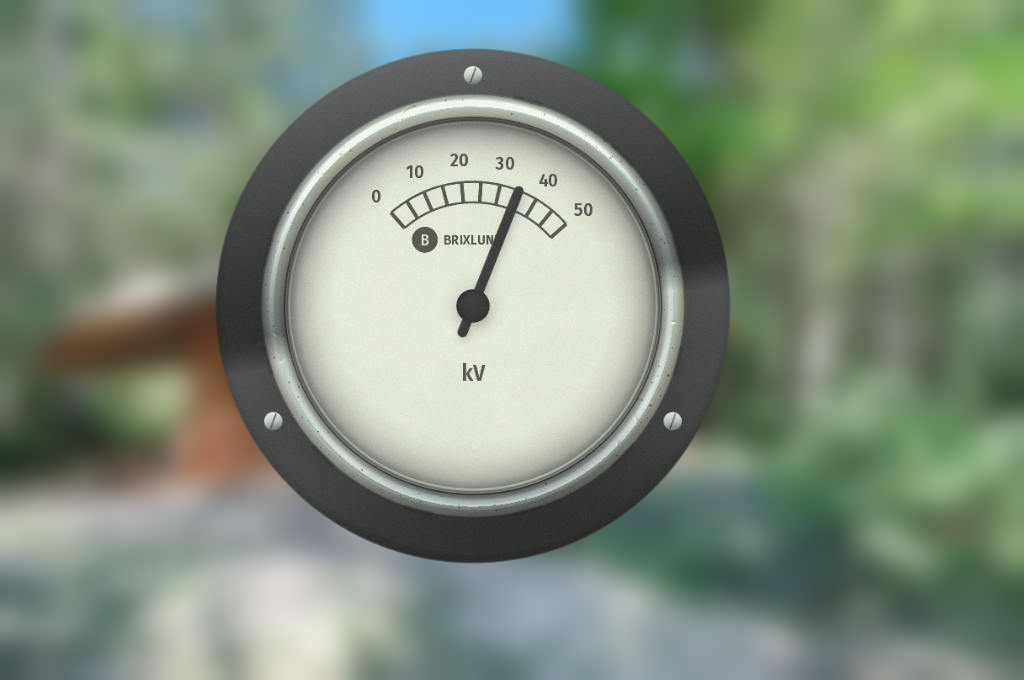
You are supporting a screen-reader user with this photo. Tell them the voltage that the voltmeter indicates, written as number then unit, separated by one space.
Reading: 35 kV
